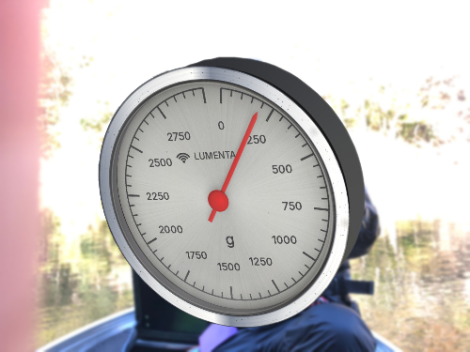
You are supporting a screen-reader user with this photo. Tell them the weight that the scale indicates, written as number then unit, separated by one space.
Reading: 200 g
